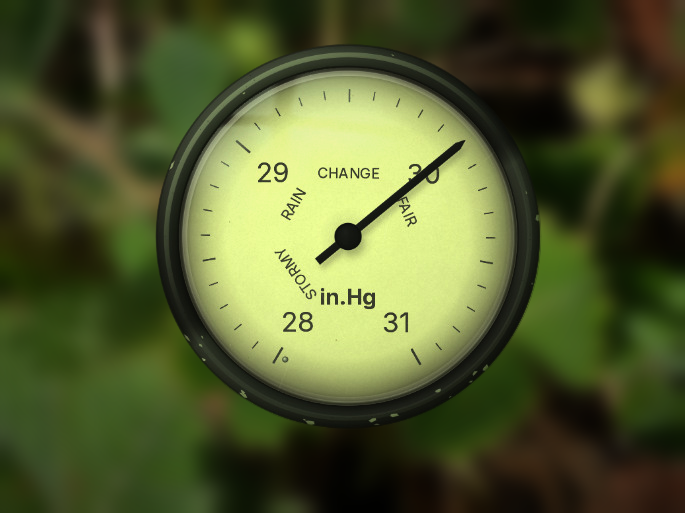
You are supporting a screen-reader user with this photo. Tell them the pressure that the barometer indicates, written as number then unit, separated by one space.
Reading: 30 inHg
